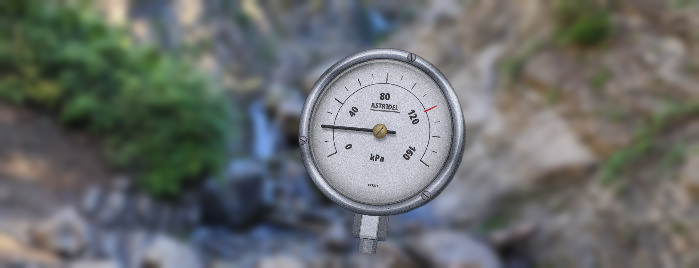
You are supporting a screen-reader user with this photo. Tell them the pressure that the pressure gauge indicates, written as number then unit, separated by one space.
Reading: 20 kPa
